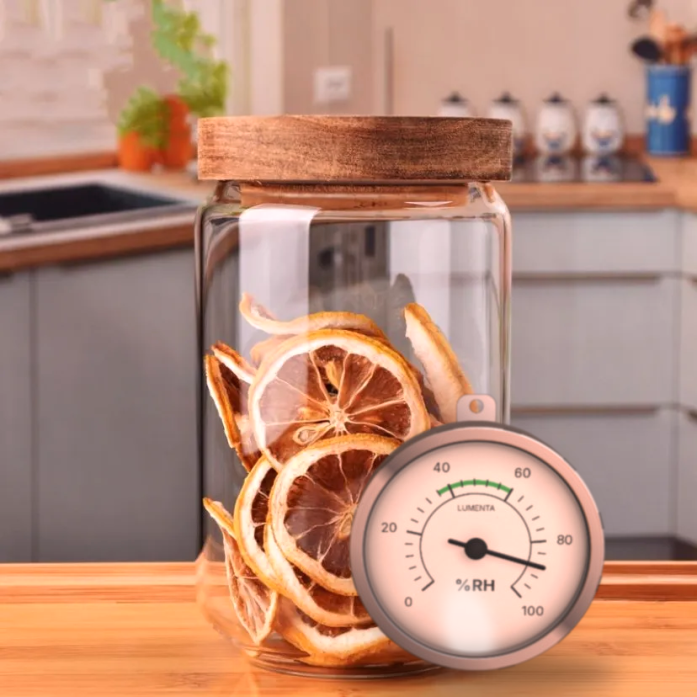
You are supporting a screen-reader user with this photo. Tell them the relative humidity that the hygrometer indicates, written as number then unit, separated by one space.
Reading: 88 %
